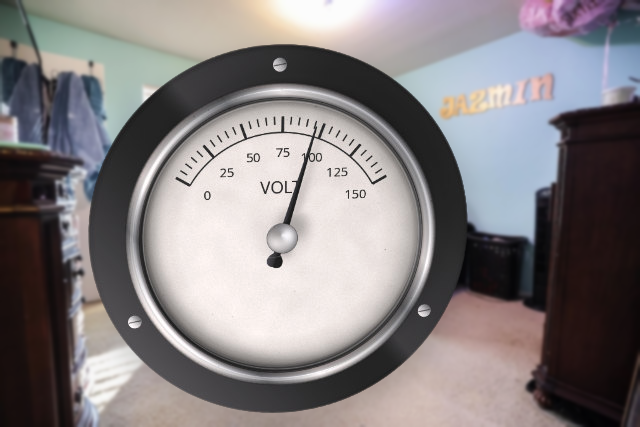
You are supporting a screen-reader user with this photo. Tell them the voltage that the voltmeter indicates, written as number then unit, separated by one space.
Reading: 95 V
